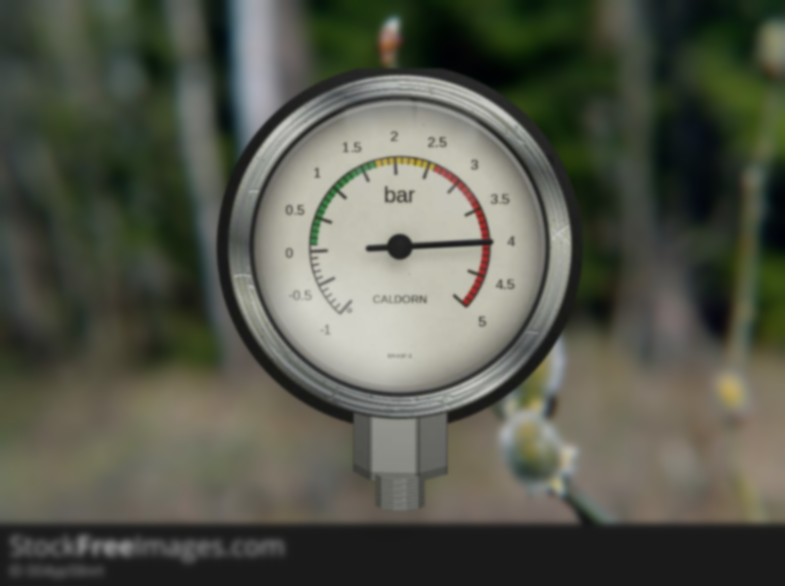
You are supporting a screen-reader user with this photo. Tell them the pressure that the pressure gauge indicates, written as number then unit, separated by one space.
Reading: 4 bar
